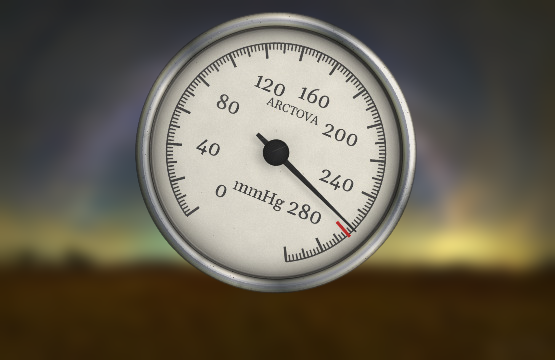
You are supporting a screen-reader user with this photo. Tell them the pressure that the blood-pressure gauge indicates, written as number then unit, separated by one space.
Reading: 260 mmHg
